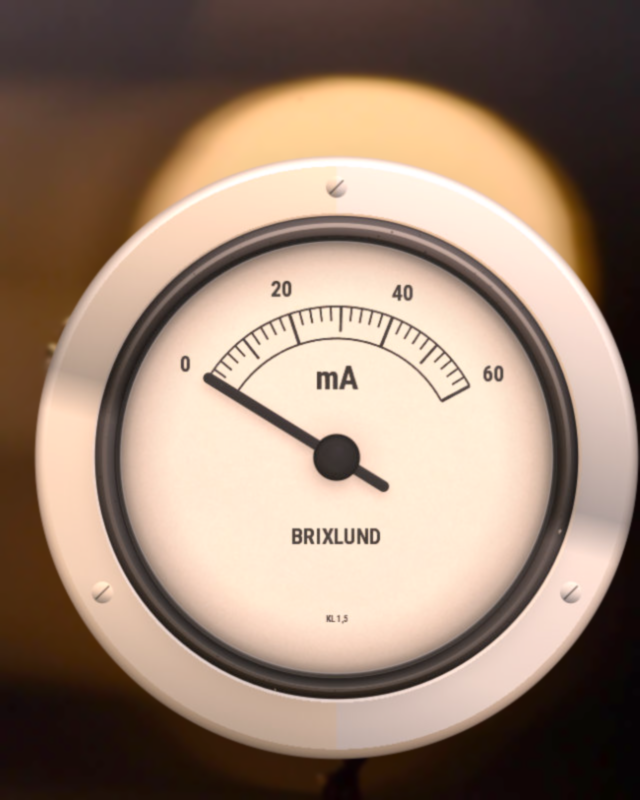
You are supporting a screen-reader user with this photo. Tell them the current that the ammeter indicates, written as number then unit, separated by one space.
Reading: 0 mA
